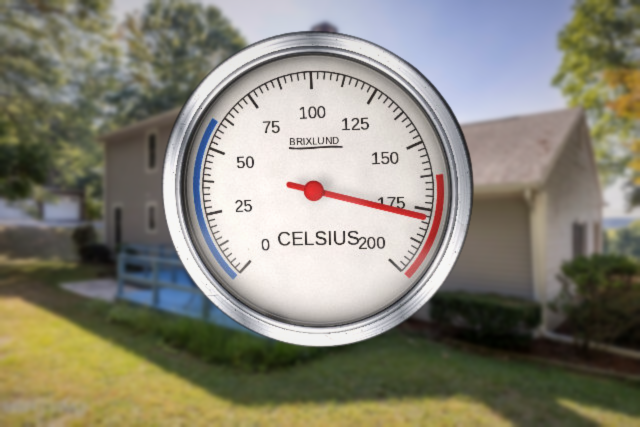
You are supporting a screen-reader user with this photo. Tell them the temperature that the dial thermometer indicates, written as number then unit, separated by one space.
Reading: 177.5 °C
